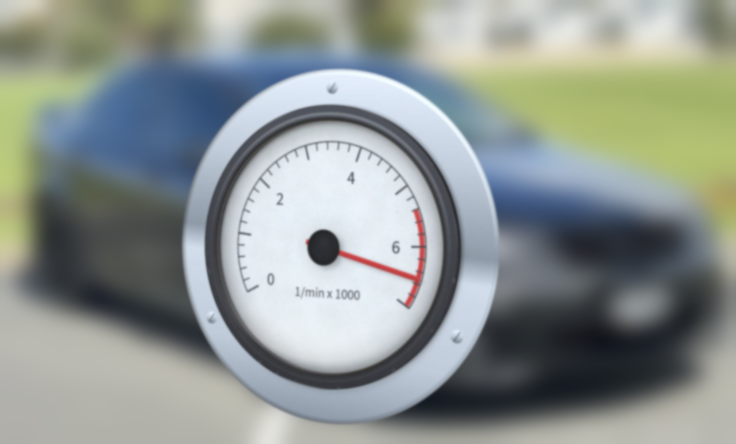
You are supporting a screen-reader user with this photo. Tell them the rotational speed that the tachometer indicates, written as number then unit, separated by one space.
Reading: 6500 rpm
